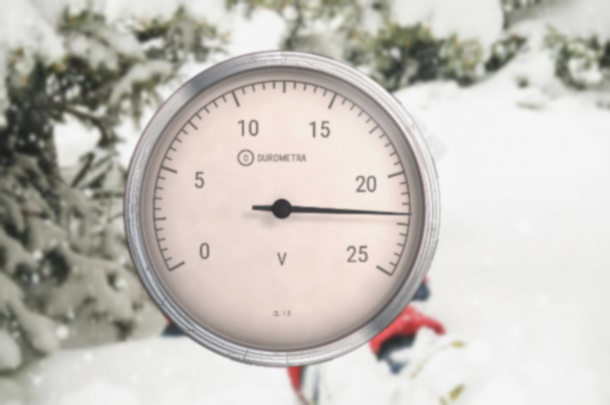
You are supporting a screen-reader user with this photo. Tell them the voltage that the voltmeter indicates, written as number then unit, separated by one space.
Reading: 22 V
